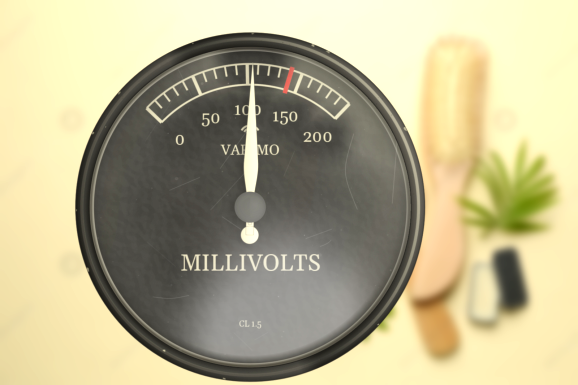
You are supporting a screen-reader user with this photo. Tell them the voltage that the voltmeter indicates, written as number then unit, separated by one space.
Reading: 105 mV
